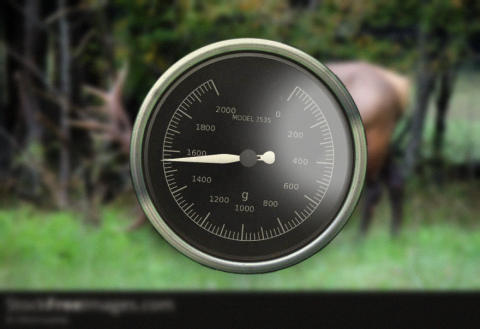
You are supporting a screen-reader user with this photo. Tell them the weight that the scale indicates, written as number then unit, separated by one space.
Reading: 1560 g
